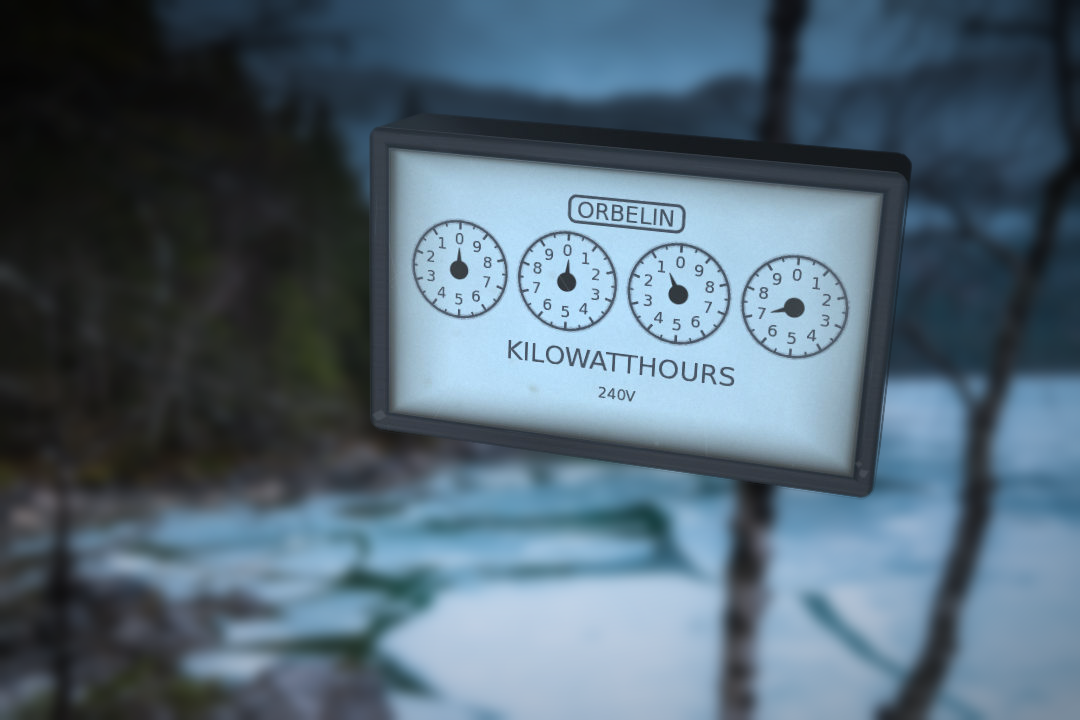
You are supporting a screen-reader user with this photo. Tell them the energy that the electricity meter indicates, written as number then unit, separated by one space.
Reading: 7 kWh
